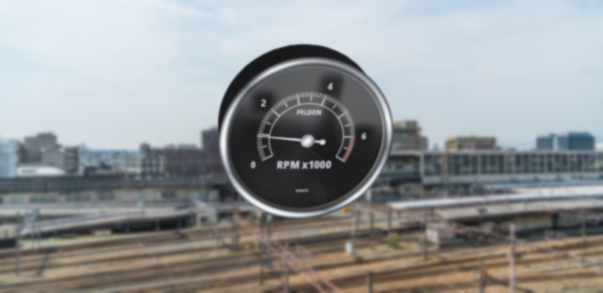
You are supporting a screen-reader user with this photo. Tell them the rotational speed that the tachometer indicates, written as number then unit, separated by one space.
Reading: 1000 rpm
